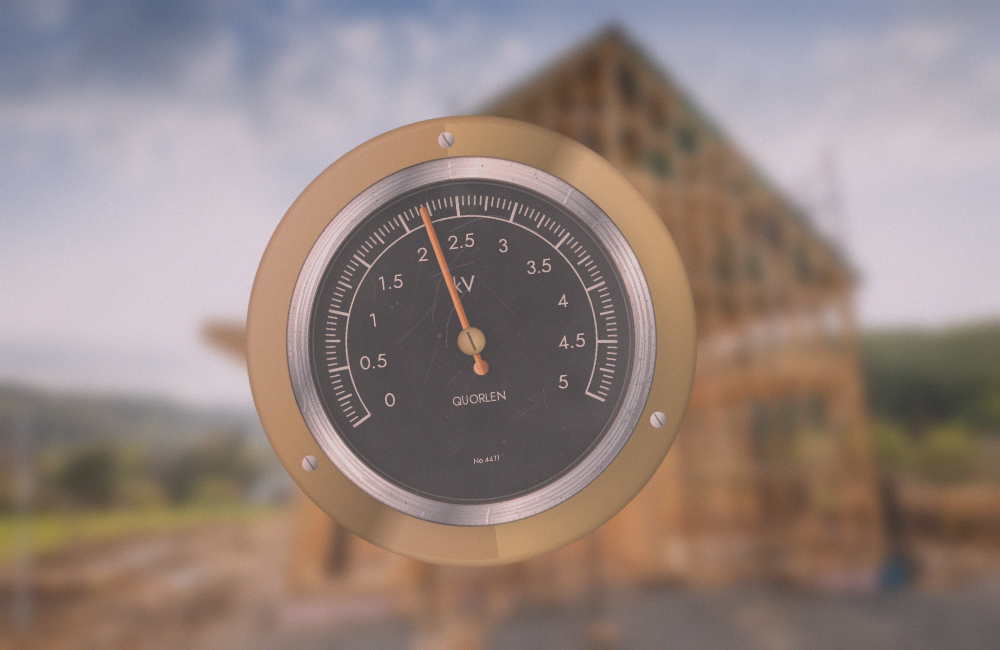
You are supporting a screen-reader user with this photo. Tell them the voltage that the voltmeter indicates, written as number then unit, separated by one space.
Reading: 2.2 kV
